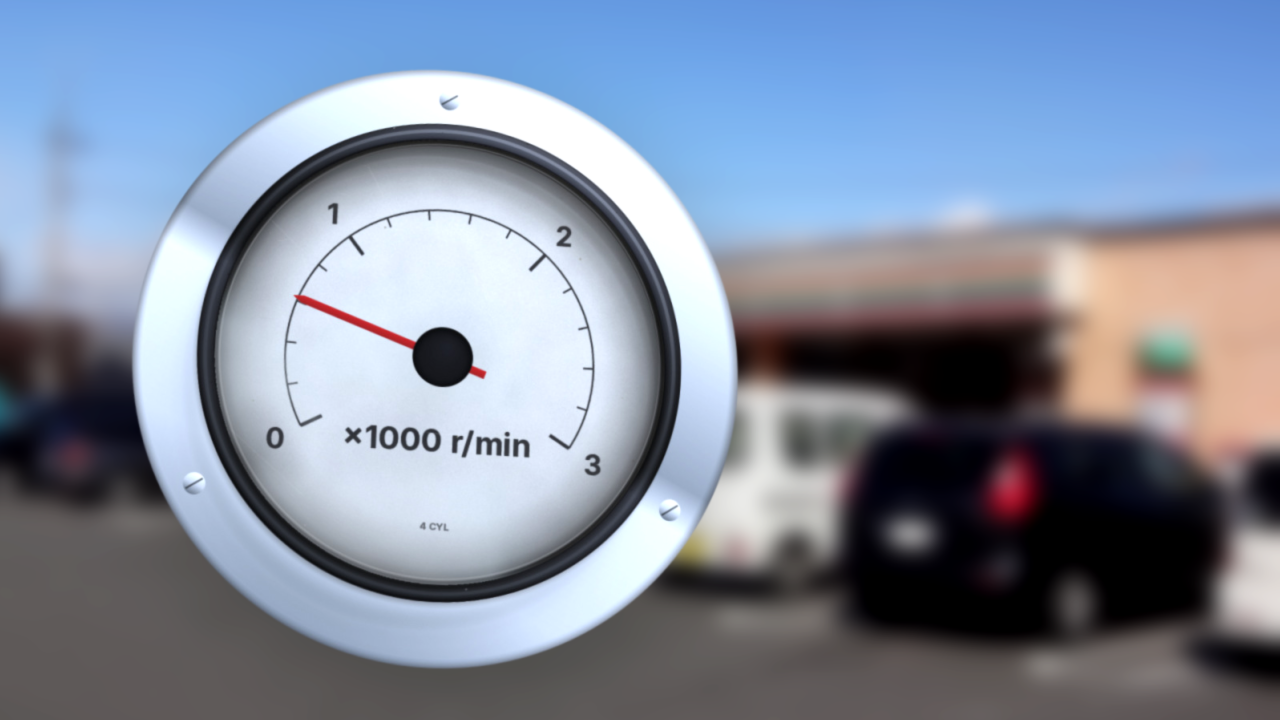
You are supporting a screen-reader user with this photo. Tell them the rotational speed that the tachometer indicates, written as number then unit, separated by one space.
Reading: 600 rpm
